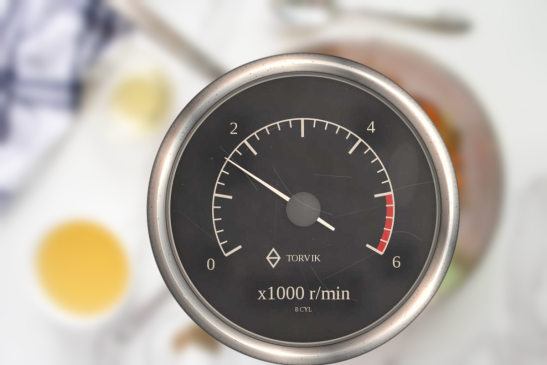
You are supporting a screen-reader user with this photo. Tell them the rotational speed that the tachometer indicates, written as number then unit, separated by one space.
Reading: 1600 rpm
